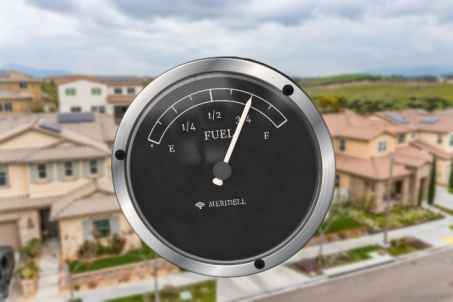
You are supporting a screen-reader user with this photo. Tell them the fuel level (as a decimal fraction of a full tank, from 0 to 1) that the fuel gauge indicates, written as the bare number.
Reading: 0.75
